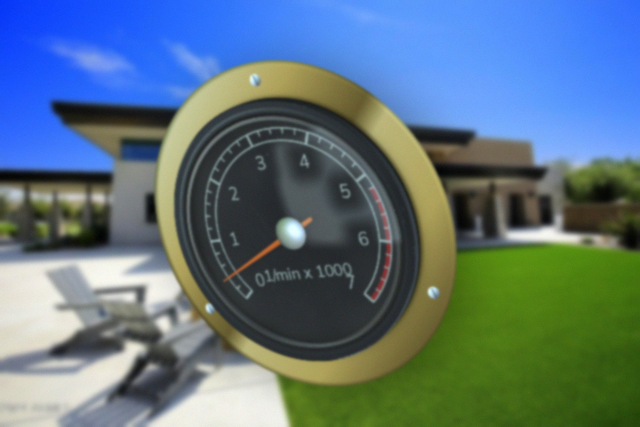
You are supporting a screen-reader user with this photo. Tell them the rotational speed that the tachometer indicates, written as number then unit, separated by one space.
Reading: 400 rpm
